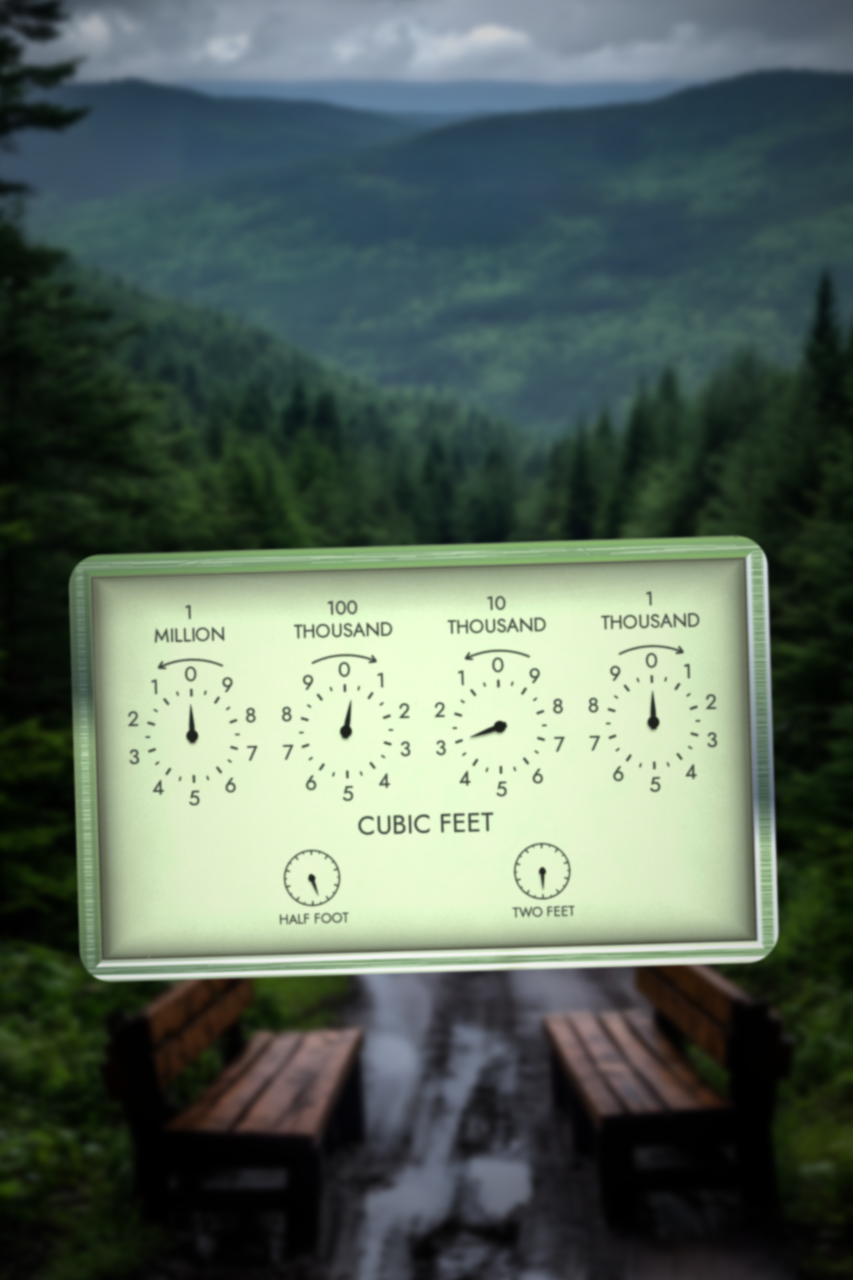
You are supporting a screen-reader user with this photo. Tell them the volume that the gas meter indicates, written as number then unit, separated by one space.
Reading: 3000 ft³
